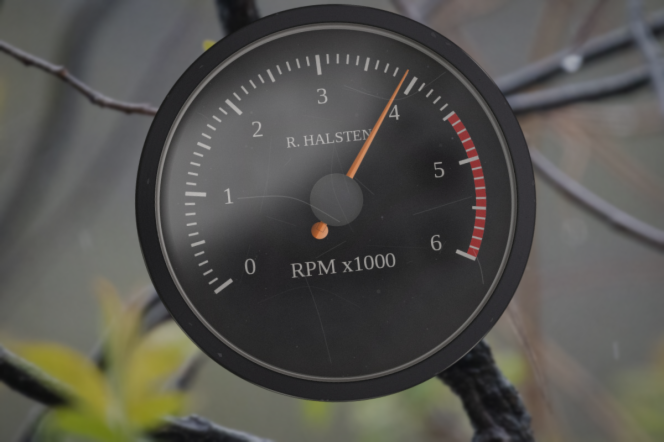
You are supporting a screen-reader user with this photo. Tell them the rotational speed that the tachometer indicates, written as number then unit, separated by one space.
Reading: 3900 rpm
